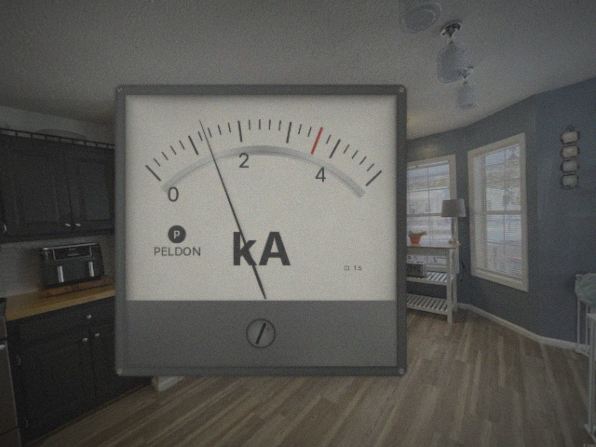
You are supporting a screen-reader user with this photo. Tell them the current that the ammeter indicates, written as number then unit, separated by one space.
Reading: 1.3 kA
